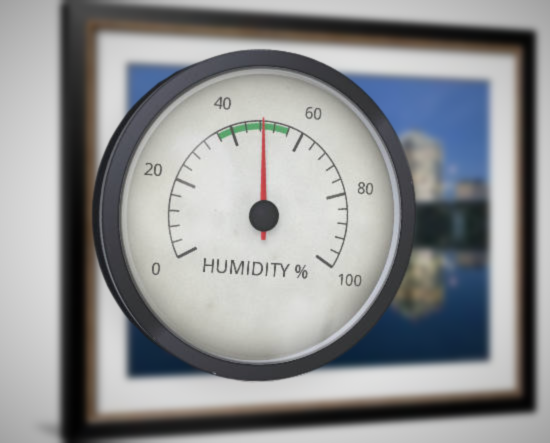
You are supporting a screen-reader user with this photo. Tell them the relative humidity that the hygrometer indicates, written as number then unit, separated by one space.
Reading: 48 %
